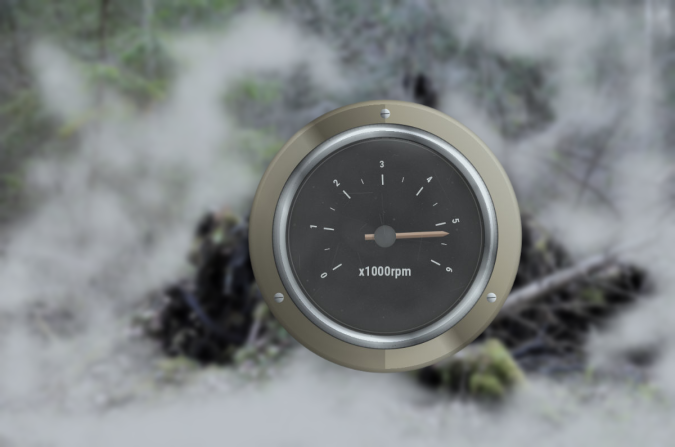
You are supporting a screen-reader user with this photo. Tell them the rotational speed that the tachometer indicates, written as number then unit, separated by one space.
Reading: 5250 rpm
